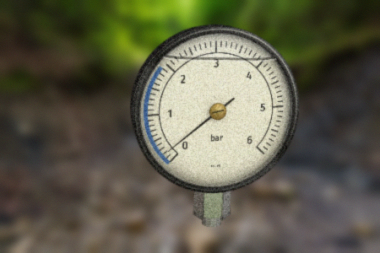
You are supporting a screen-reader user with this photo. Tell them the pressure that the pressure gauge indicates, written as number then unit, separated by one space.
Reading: 0.2 bar
